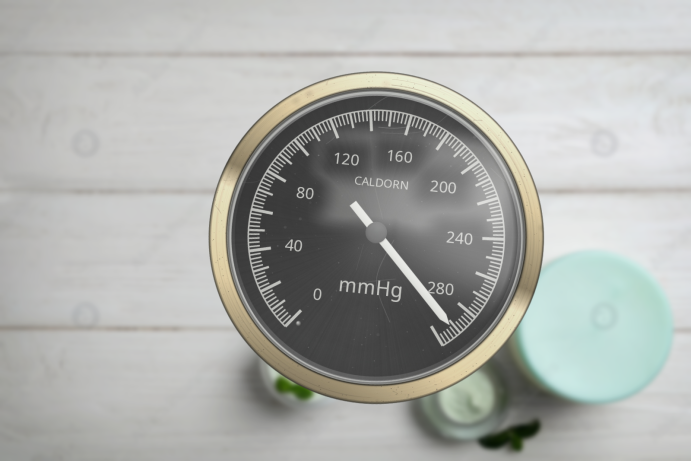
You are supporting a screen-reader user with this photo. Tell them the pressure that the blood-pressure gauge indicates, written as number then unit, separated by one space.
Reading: 292 mmHg
